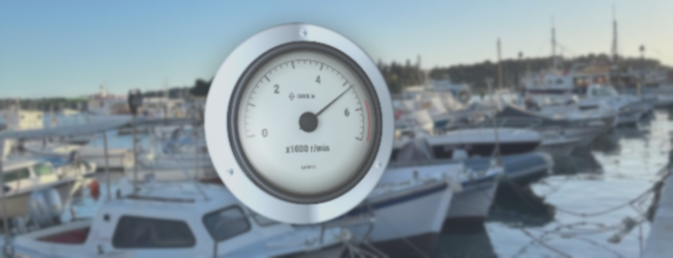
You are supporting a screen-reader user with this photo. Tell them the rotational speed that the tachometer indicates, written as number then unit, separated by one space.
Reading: 5200 rpm
